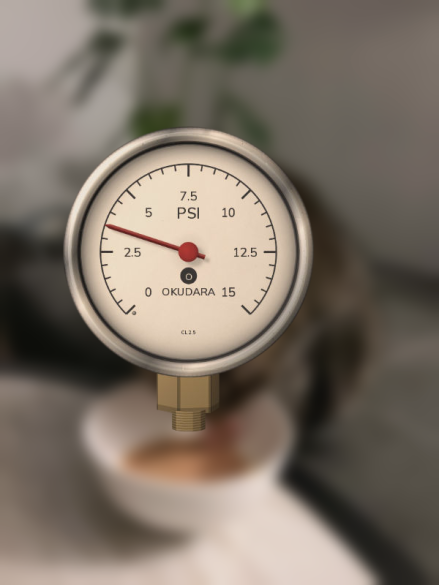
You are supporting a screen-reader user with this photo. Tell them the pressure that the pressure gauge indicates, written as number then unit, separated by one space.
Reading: 3.5 psi
